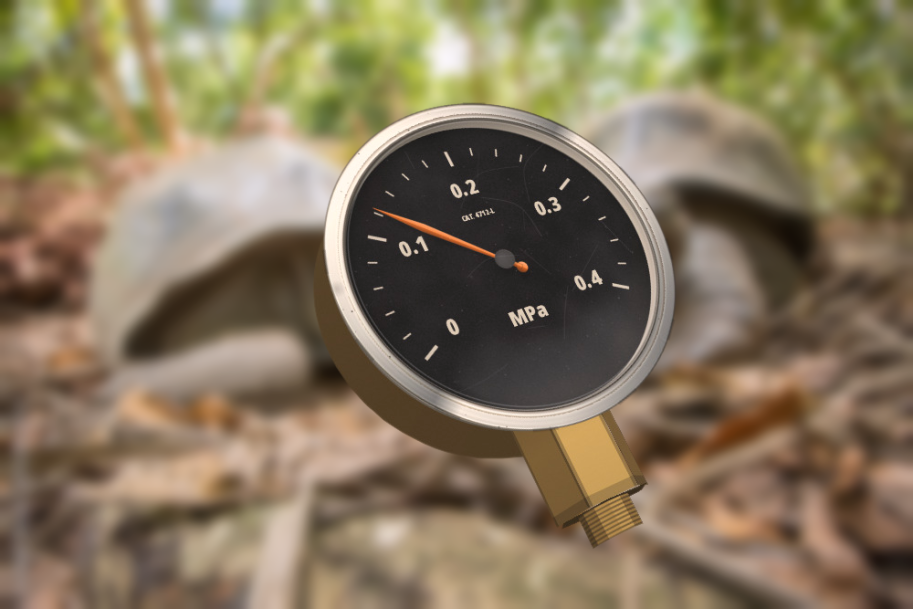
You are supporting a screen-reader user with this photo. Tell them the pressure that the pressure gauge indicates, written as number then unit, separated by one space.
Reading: 0.12 MPa
